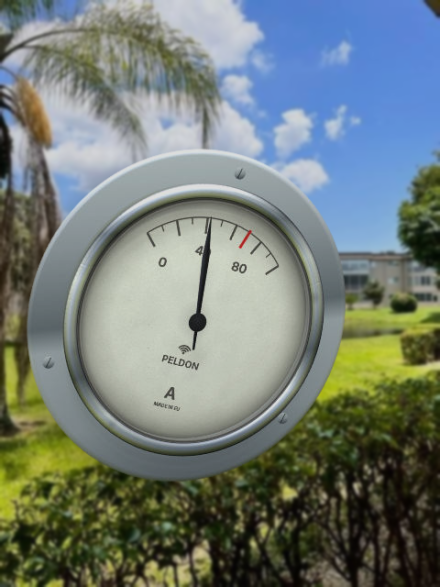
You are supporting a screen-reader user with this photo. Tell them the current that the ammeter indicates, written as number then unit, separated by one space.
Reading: 40 A
